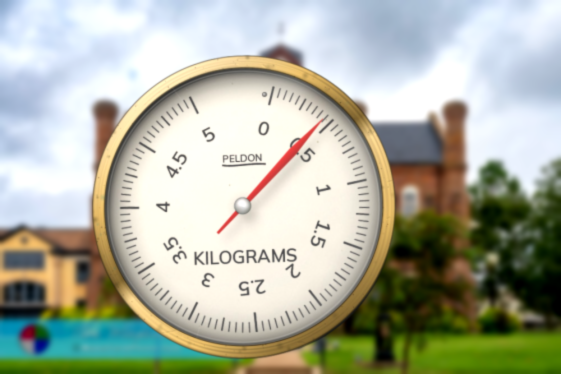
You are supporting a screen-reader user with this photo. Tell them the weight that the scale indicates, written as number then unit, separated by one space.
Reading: 0.45 kg
